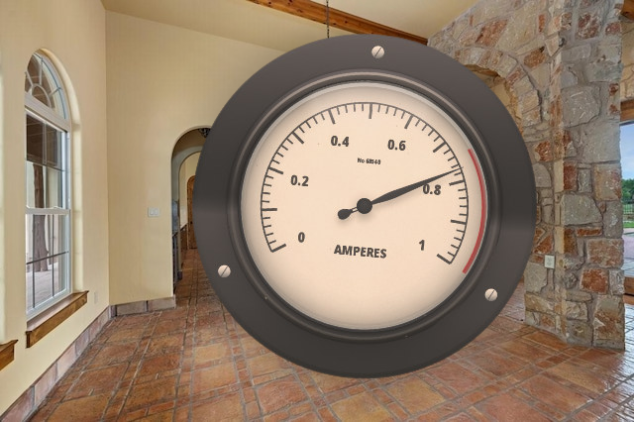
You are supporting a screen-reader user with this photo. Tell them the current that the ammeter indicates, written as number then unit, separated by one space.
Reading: 0.77 A
